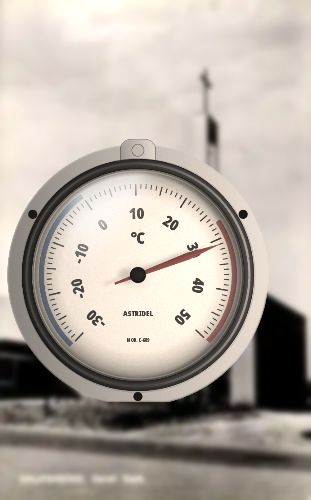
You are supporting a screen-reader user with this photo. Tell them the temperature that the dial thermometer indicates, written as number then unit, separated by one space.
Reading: 31 °C
